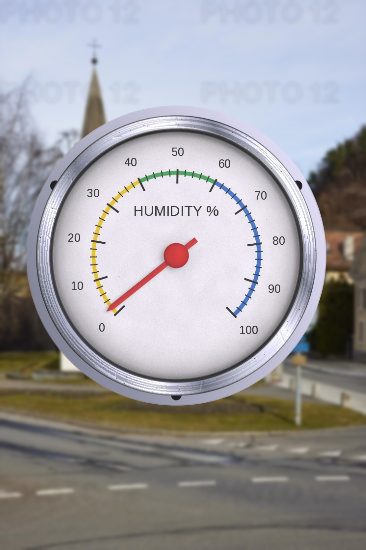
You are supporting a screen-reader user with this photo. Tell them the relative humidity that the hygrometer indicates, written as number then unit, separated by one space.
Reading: 2 %
